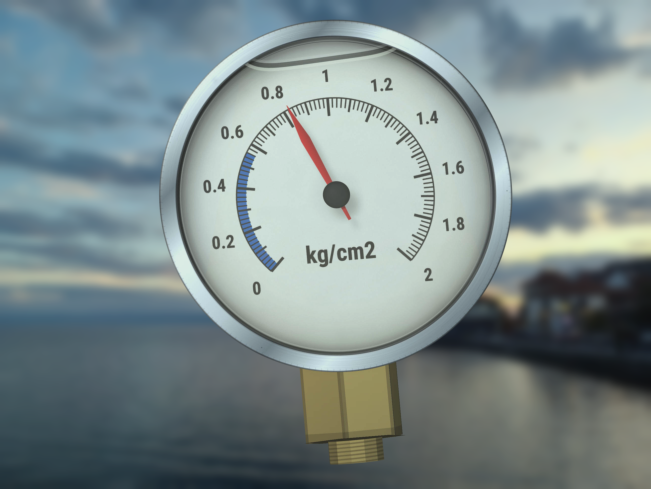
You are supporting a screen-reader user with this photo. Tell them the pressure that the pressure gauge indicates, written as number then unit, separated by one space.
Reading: 0.82 kg/cm²
